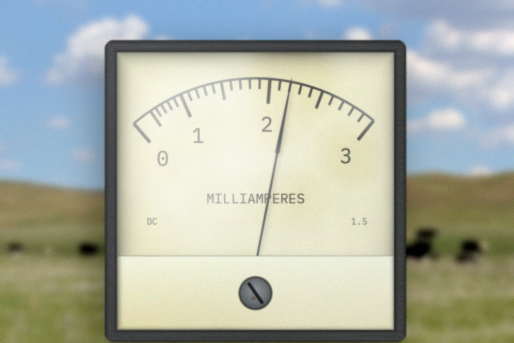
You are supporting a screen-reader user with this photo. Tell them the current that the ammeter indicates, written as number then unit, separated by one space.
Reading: 2.2 mA
